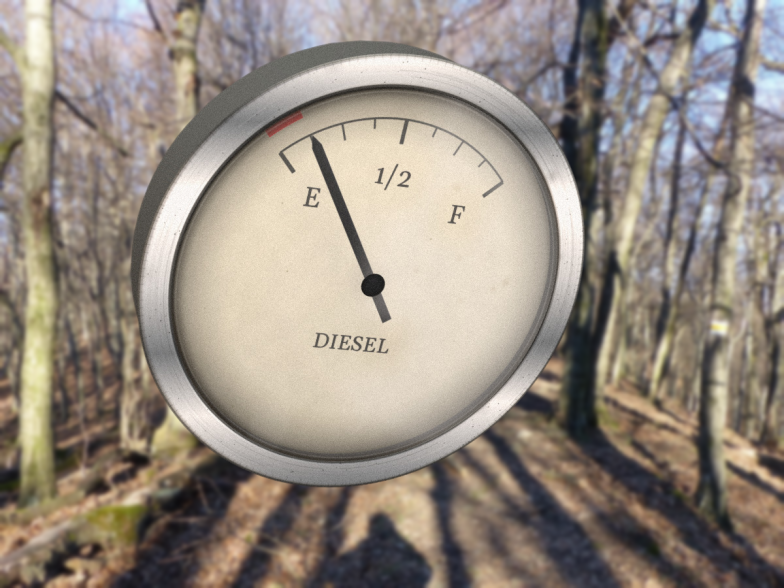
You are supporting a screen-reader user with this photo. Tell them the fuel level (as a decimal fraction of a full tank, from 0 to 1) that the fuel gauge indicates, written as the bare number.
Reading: 0.125
